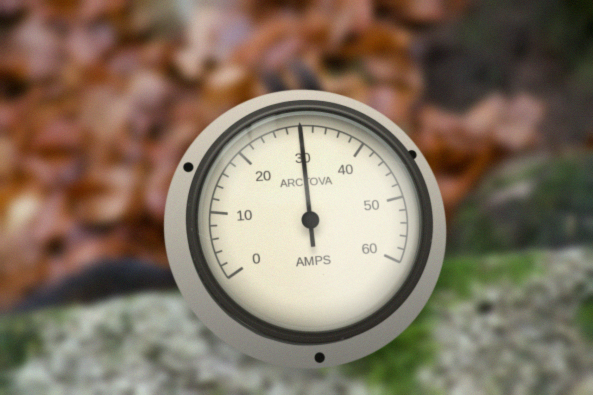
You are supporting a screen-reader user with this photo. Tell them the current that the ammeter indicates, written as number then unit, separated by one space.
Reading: 30 A
